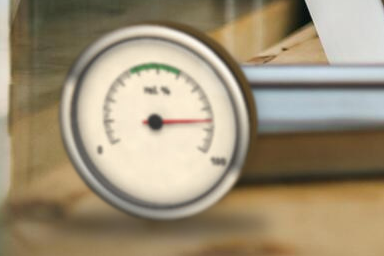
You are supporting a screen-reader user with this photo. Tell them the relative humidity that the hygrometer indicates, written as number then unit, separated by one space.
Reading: 85 %
